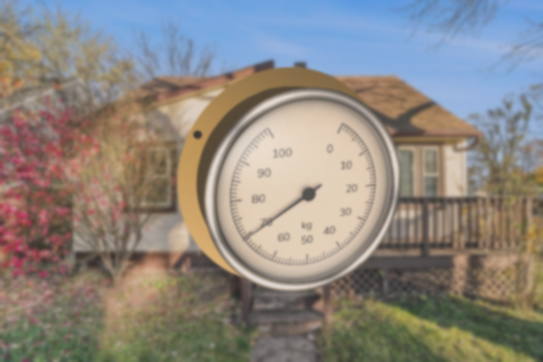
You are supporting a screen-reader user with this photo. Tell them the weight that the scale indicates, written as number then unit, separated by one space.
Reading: 70 kg
